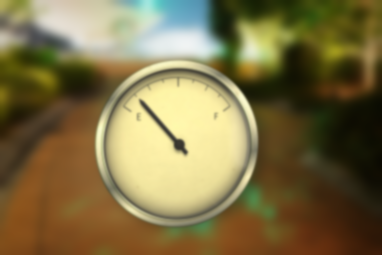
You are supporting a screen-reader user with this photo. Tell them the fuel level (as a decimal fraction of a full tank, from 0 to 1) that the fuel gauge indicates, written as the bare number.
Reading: 0.125
